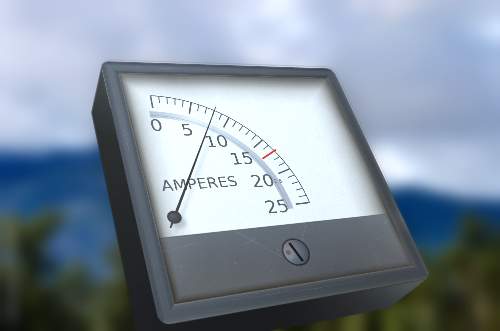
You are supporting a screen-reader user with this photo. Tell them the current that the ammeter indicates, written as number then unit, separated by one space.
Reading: 8 A
